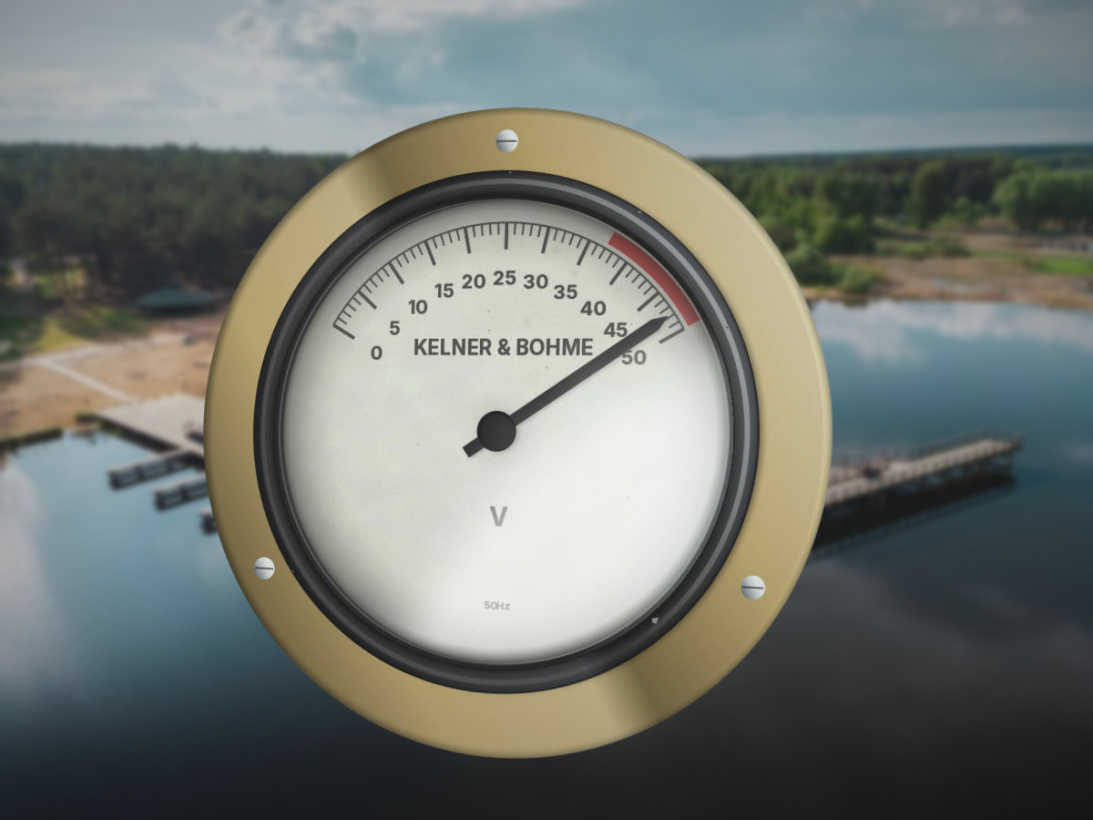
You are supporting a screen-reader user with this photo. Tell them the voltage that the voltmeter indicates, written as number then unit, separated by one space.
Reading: 48 V
